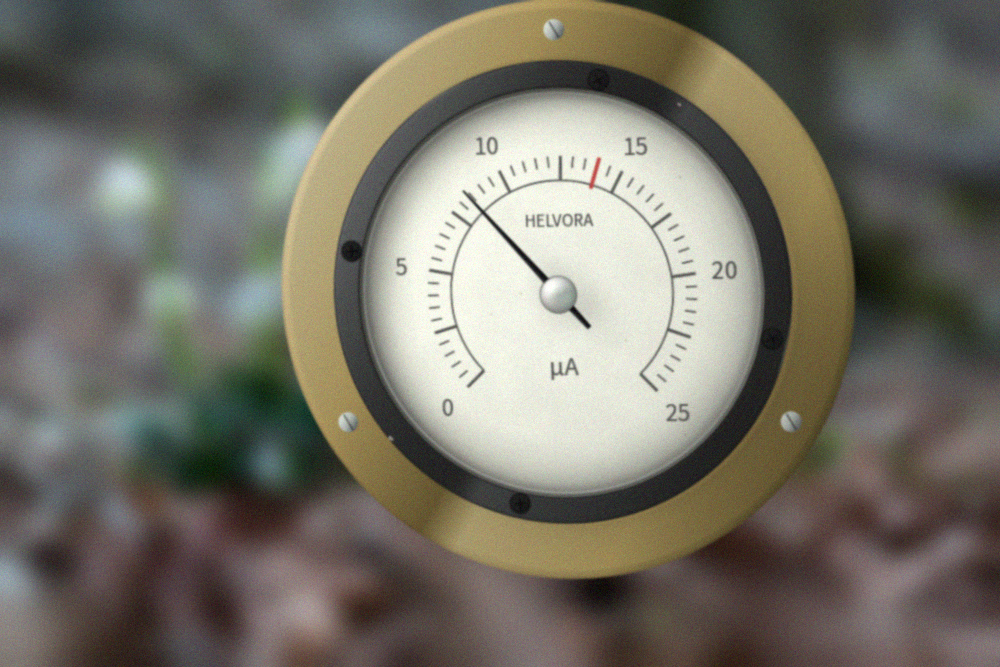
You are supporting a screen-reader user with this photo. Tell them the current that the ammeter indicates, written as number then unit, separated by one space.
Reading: 8.5 µA
